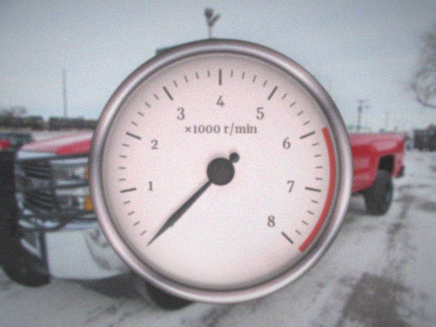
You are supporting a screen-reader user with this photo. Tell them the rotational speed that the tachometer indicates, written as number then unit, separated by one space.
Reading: 0 rpm
